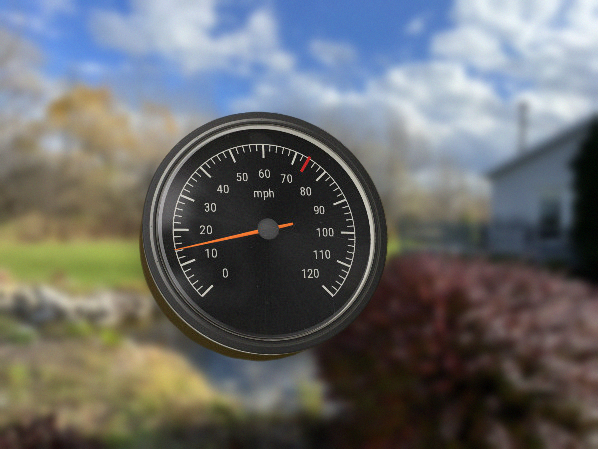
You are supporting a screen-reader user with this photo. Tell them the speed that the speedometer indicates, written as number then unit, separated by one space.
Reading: 14 mph
